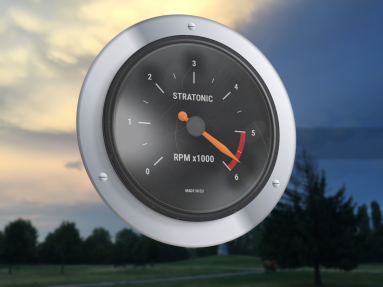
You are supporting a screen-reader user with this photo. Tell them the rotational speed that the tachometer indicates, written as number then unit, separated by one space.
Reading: 5750 rpm
